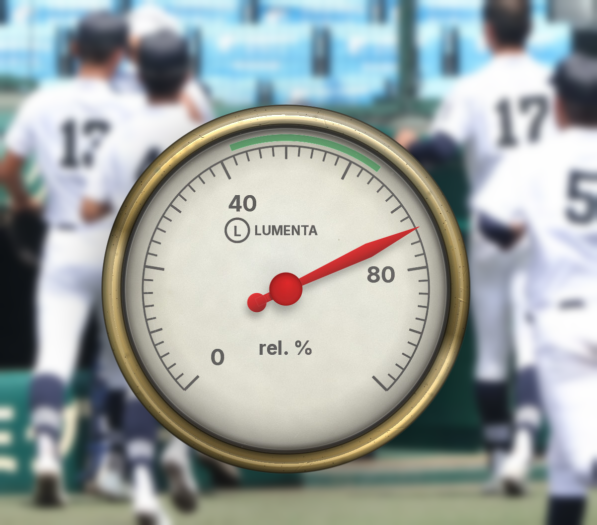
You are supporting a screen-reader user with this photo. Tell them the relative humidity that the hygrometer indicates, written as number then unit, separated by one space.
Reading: 74 %
